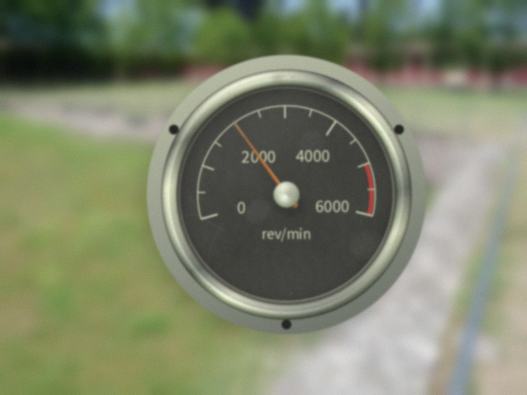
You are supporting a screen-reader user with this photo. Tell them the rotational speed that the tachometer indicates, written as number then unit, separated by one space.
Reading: 2000 rpm
